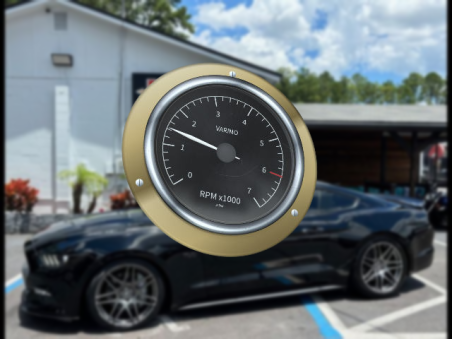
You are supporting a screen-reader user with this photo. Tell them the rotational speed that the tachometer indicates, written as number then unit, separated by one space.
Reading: 1400 rpm
